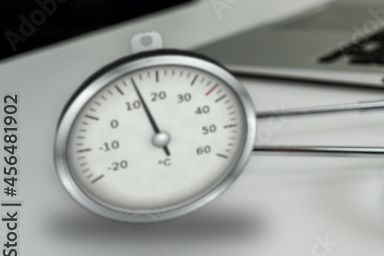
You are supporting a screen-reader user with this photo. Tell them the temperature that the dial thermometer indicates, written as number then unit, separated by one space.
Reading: 14 °C
